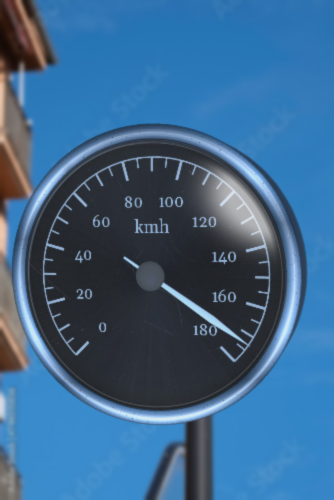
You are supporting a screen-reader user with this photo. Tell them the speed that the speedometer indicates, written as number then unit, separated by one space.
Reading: 172.5 km/h
